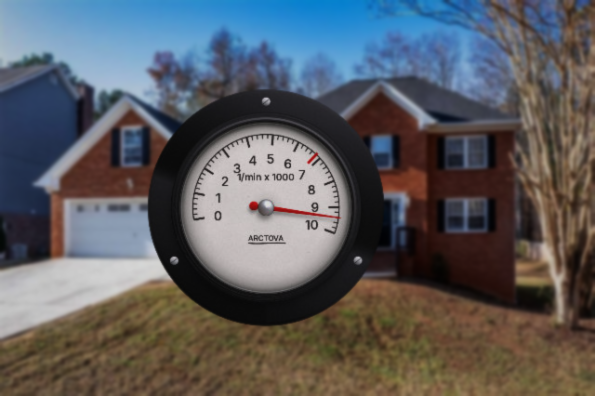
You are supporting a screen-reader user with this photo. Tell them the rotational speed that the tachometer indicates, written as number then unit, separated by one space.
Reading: 9400 rpm
